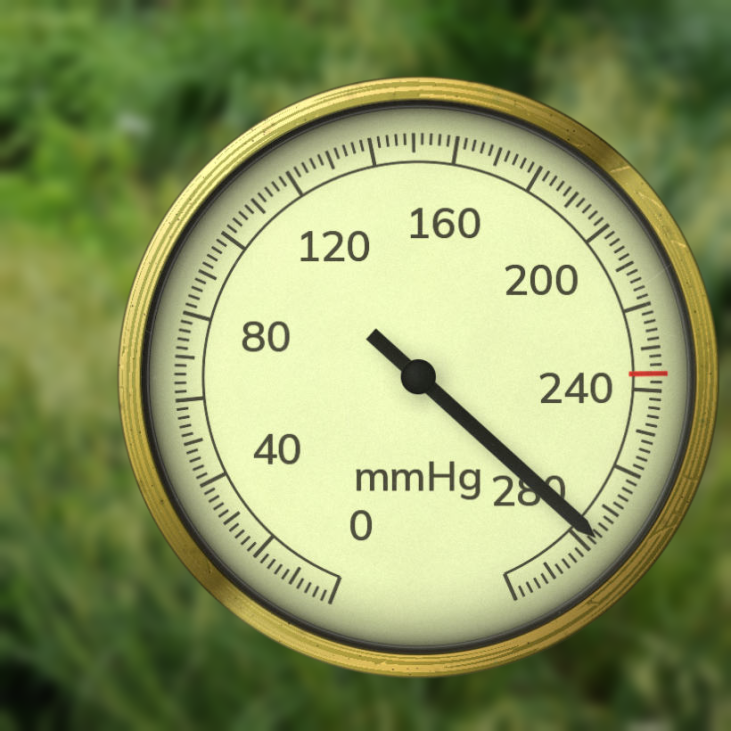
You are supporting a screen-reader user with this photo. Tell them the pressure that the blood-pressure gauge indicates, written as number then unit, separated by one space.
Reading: 277 mmHg
